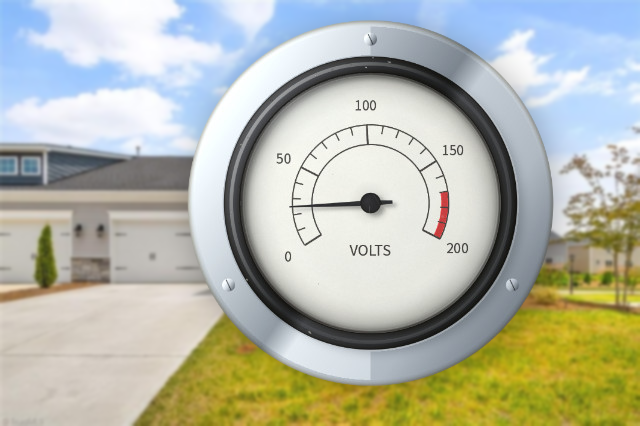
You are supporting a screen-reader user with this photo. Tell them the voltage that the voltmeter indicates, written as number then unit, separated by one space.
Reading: 25 V
